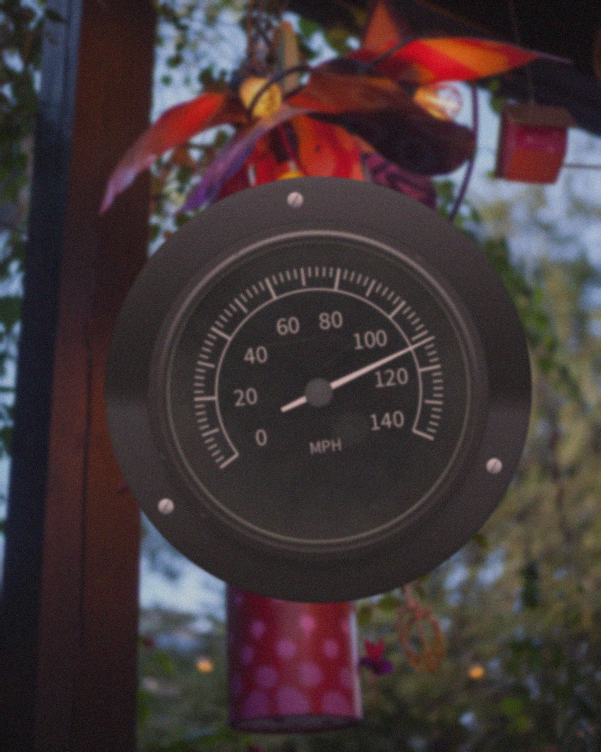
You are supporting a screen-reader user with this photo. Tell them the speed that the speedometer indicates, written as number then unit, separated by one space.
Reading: 112 mph
